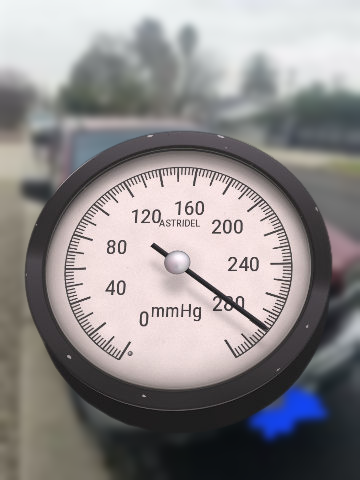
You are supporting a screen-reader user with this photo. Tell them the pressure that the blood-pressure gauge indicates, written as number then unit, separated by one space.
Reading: 280 mmHg
